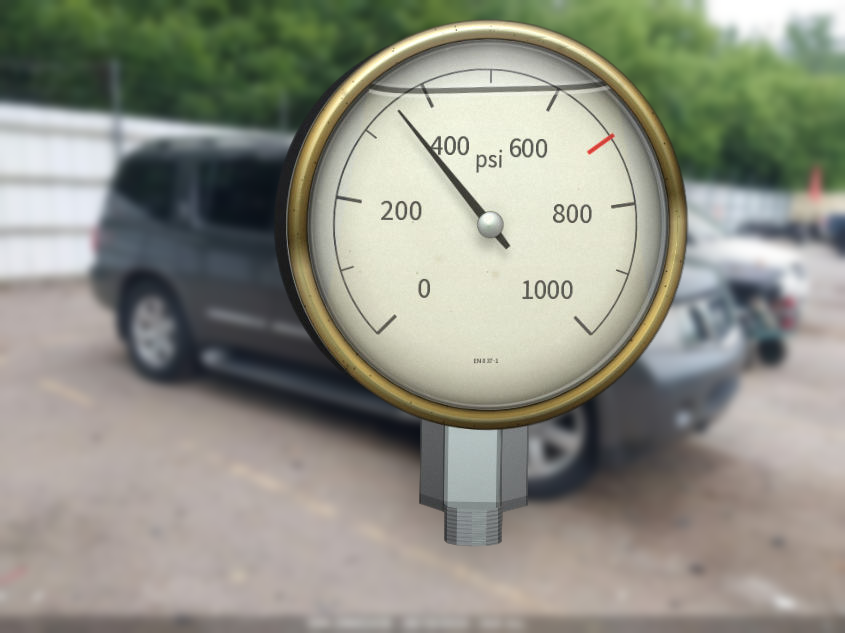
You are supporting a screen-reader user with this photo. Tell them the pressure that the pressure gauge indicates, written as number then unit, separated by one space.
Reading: 350 psi
